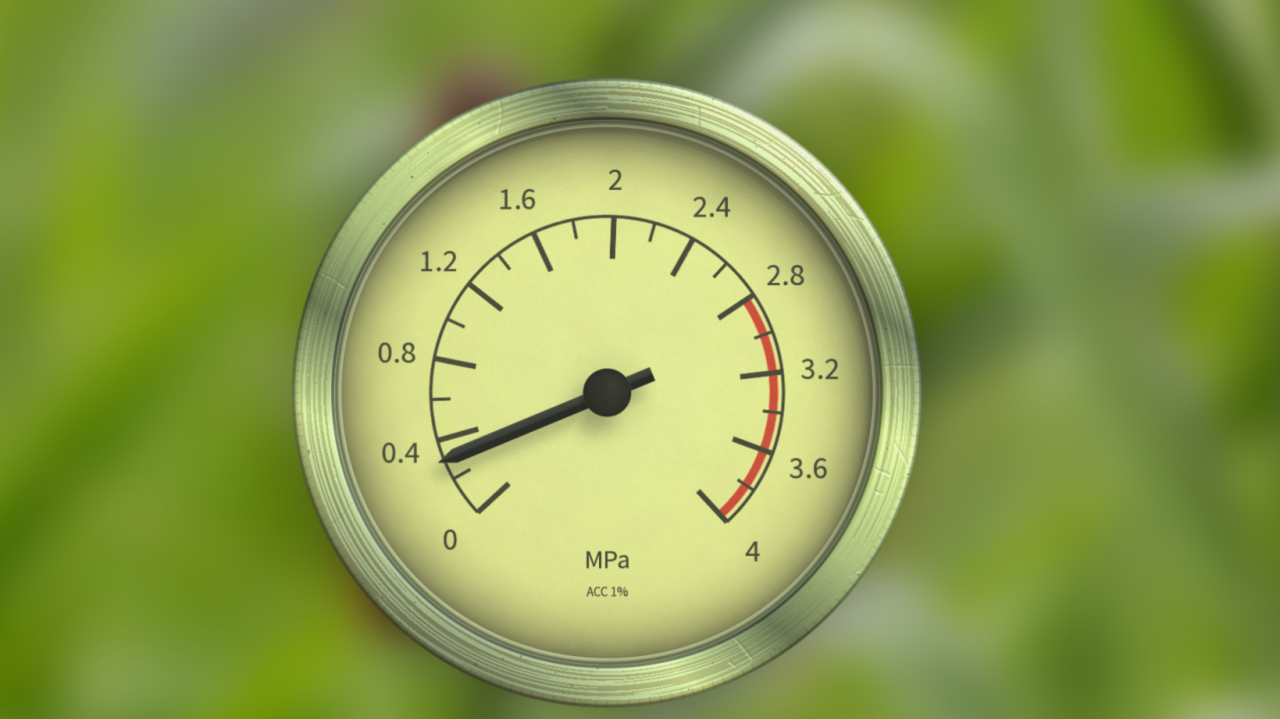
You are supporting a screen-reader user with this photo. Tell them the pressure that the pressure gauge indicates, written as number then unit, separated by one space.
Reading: 0.3 MPa
